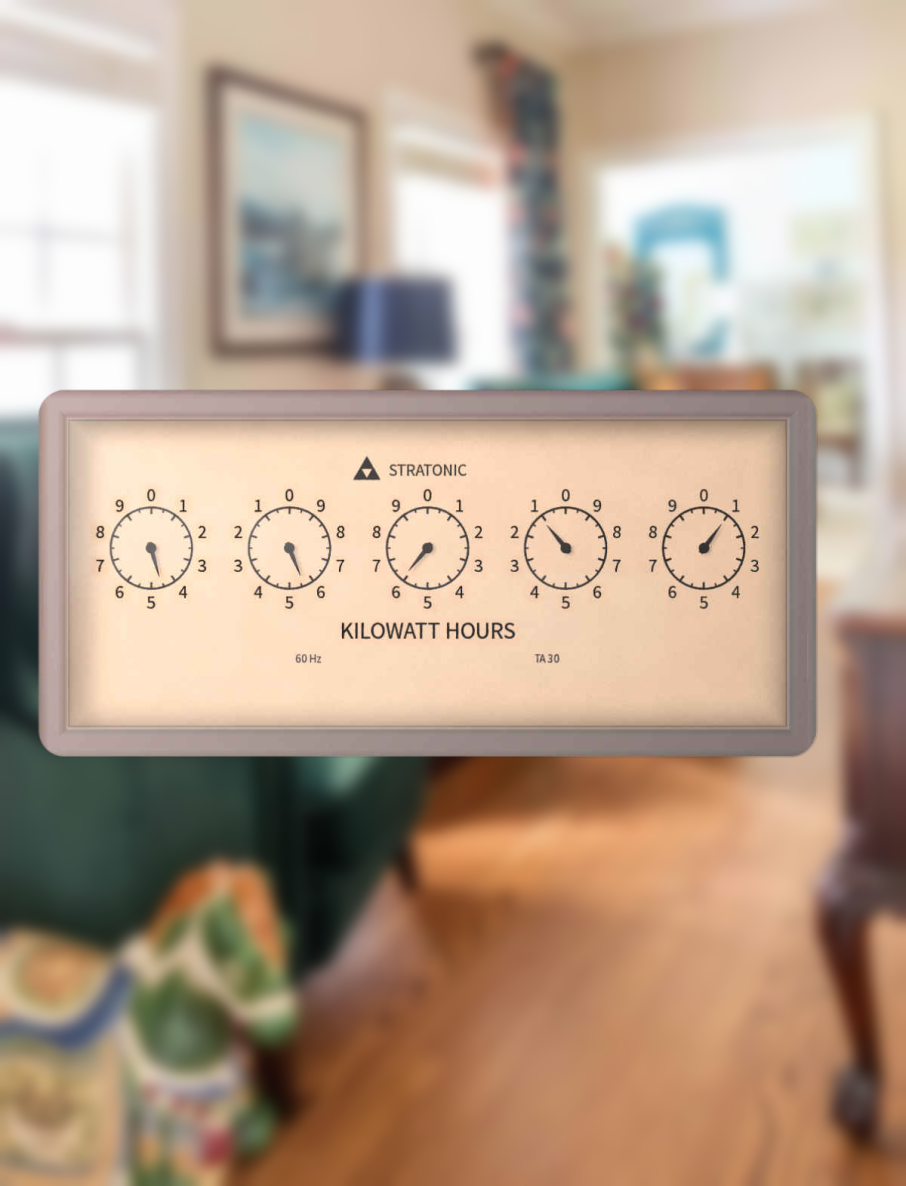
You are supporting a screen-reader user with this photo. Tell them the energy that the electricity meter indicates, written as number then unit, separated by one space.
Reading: 45611 kWh
